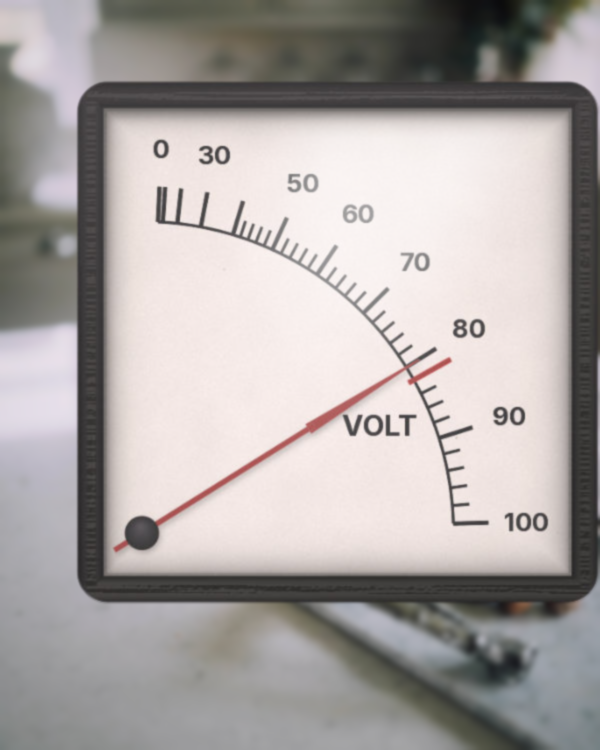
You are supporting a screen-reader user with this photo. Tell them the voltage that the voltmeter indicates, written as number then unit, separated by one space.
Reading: 80 V
